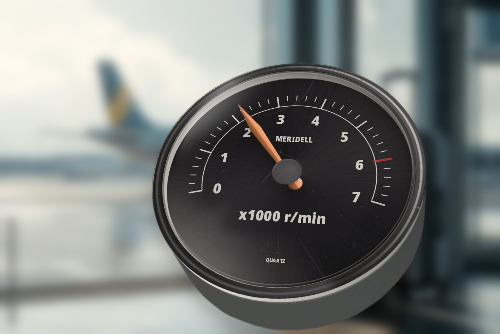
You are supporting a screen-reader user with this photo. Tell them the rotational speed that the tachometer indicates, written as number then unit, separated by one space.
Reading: 2200 rpm
